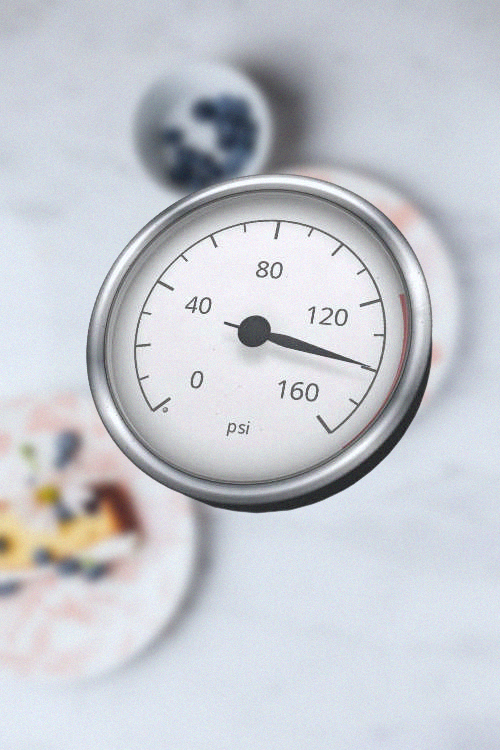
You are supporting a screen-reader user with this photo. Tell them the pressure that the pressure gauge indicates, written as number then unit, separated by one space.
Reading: 140 psi
